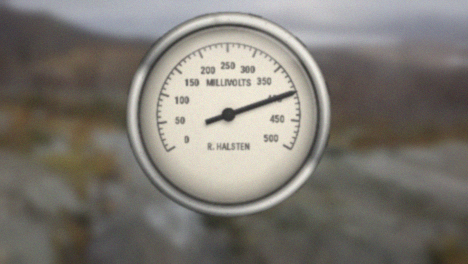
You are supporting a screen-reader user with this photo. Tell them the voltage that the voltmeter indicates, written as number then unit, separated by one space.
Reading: 400 mV
